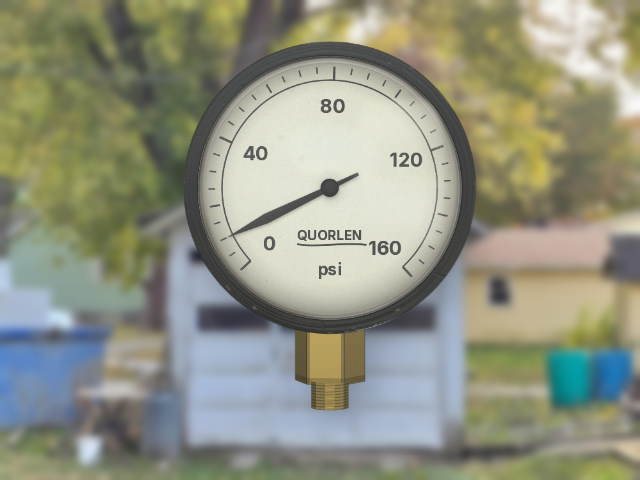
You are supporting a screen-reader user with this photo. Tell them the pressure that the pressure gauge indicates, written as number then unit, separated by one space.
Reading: 10 psi
